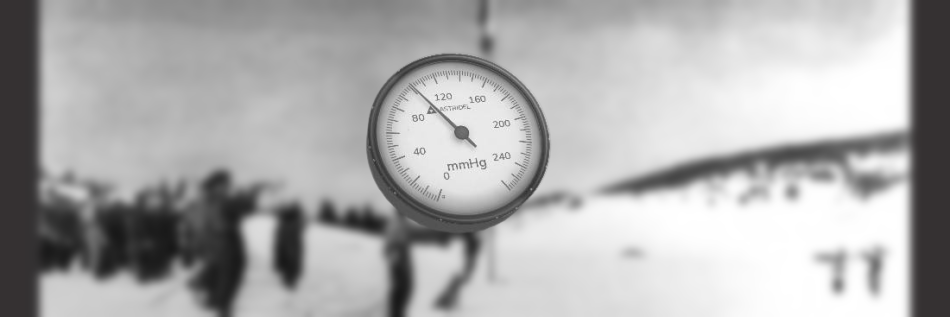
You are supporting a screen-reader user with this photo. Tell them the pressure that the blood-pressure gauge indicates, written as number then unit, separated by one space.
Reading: 100 mmHg
